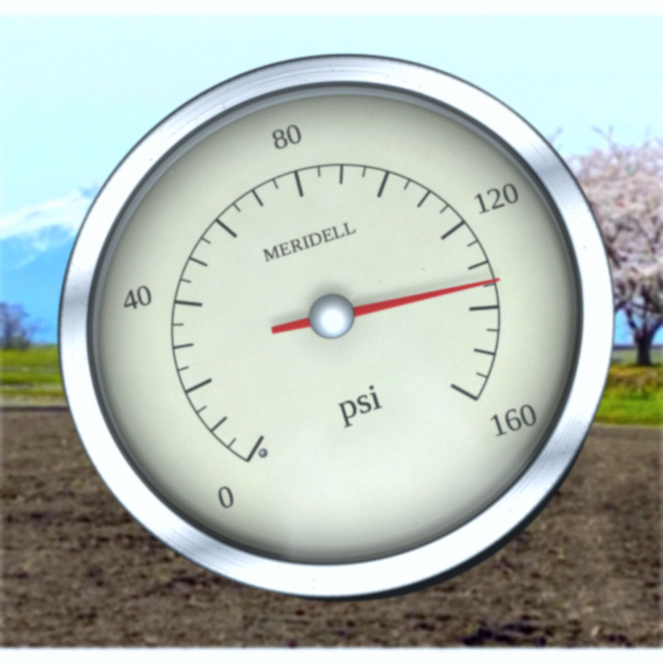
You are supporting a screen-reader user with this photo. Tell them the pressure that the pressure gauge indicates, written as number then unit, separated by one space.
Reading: 135 psi
